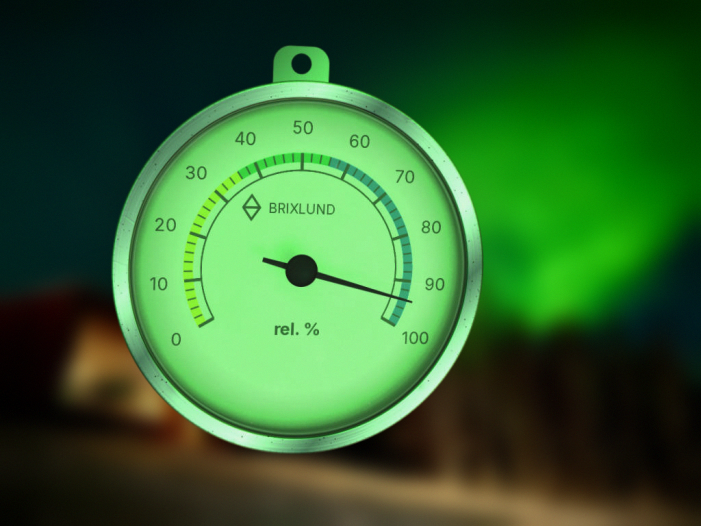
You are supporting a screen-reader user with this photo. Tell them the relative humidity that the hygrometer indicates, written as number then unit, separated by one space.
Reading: 94 %
